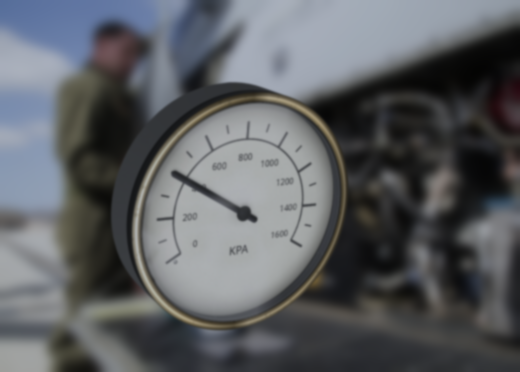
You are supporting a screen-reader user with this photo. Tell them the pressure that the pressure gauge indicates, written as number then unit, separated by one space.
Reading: 400 kPa
